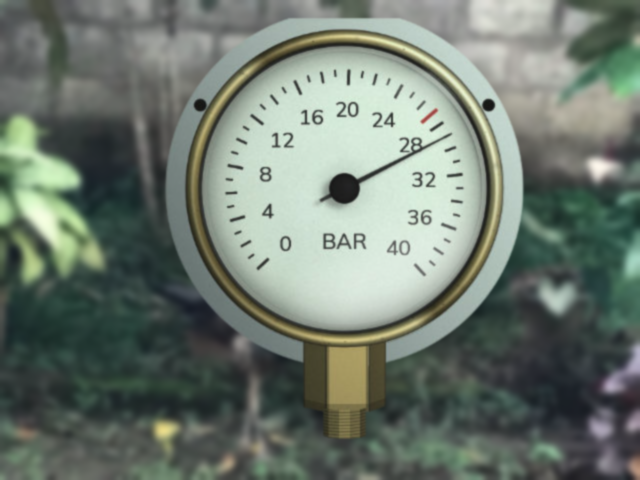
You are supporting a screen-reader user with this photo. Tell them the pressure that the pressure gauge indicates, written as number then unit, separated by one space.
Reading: 29 bar
